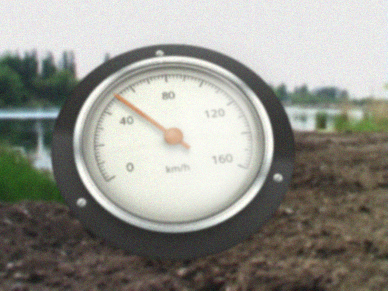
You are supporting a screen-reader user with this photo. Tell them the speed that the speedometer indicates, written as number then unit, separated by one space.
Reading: 50 km/h
